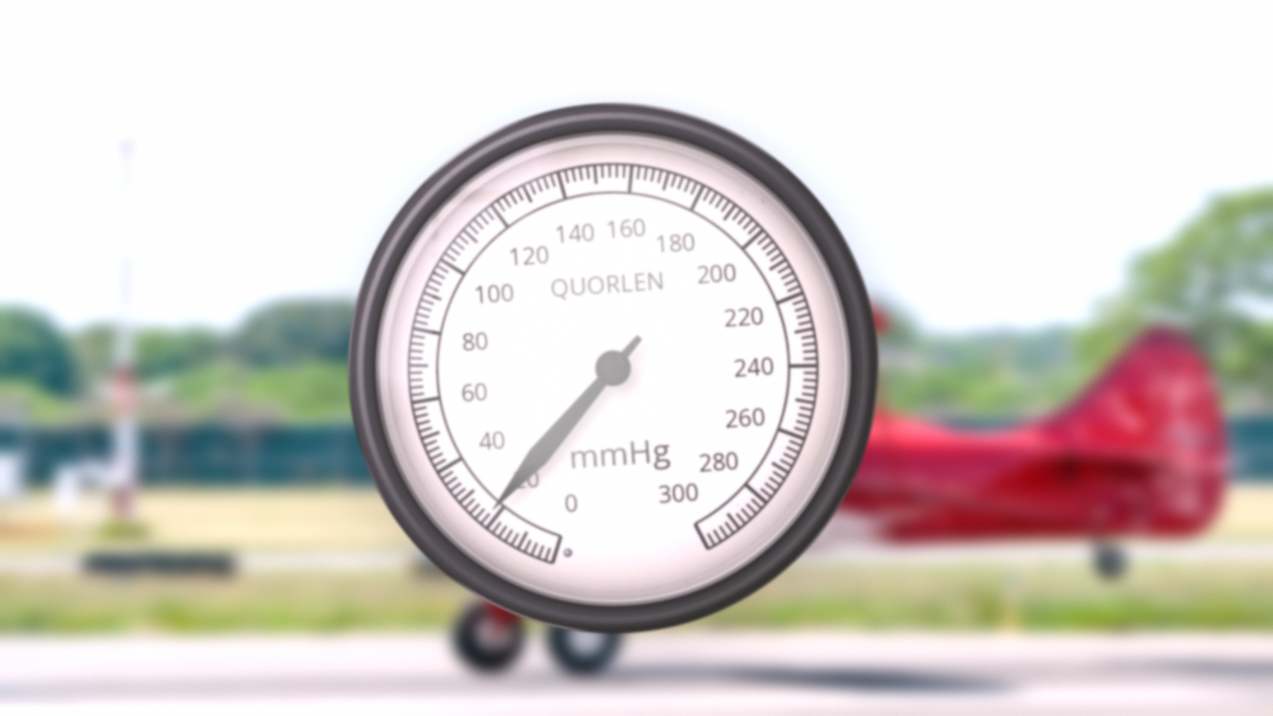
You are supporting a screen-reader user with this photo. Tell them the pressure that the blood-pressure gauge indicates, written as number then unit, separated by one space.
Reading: 22 mmHg
